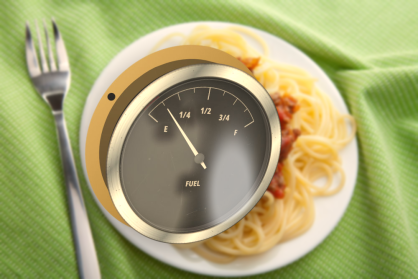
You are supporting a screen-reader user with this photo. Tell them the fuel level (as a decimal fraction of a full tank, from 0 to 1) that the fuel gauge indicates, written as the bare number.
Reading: 0.125
